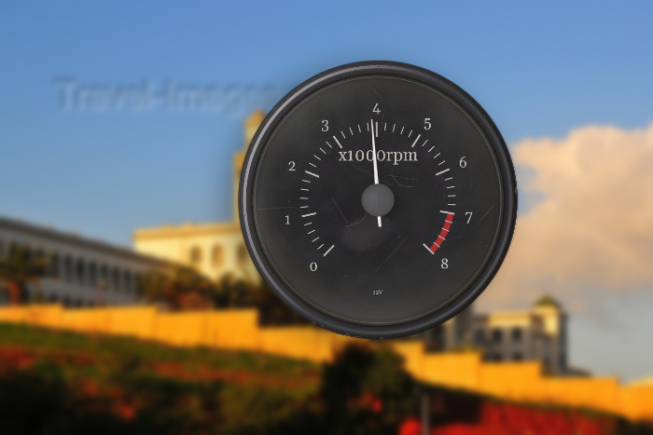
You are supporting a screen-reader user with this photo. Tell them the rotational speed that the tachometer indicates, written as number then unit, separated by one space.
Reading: 3900 rpm
